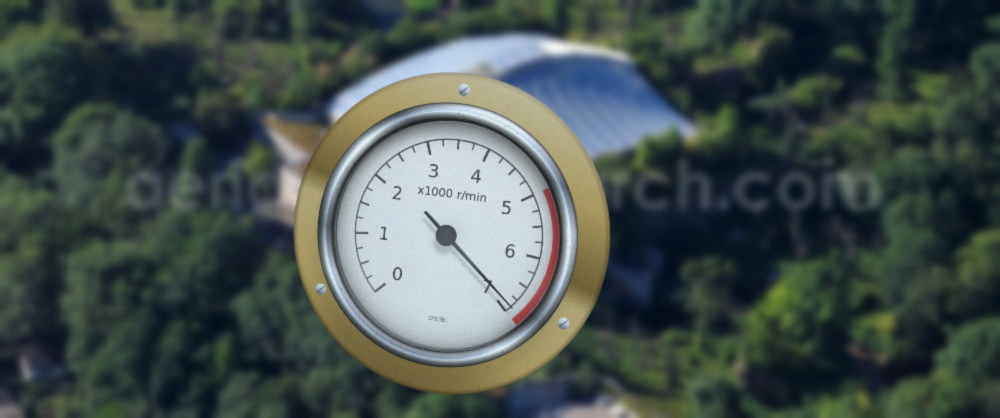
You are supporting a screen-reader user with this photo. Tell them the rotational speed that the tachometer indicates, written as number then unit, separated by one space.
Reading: 6875 rpm
